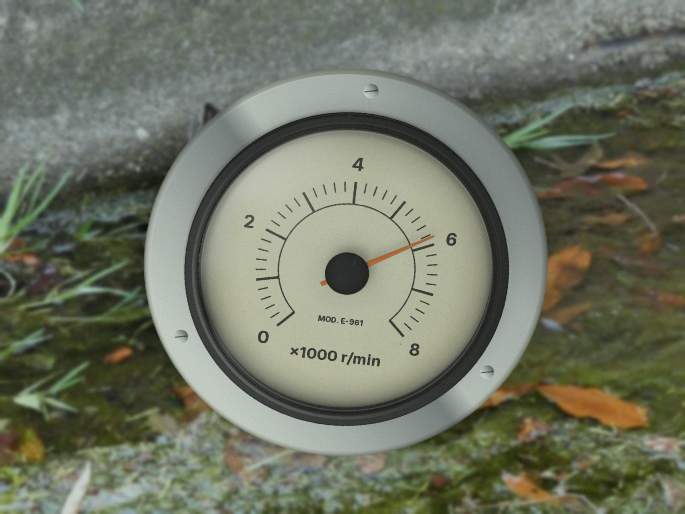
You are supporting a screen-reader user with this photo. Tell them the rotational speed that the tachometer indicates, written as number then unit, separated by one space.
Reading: 5800 rpm
